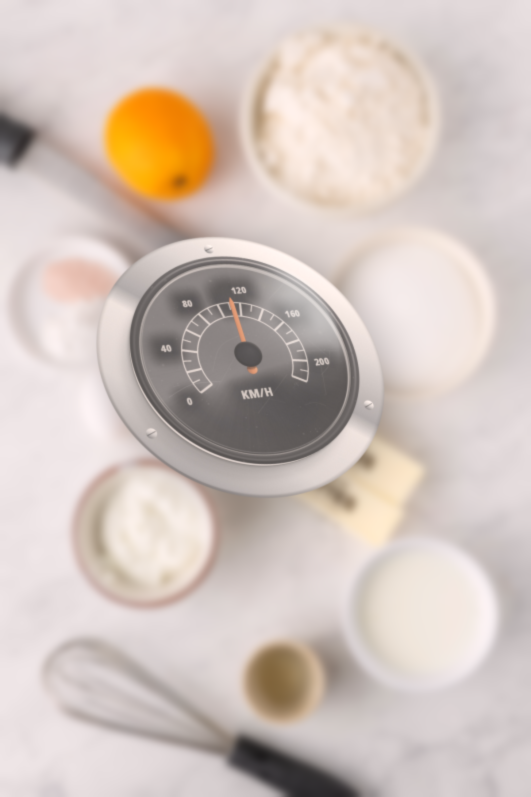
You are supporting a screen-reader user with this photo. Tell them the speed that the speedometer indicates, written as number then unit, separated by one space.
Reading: 110 km/h
